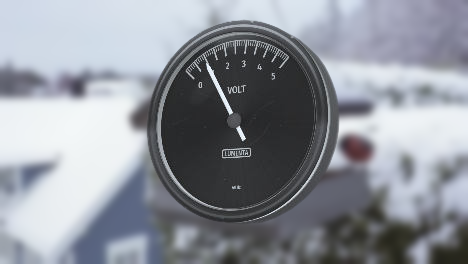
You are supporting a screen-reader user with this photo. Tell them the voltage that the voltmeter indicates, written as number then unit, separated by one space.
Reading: 1 V
